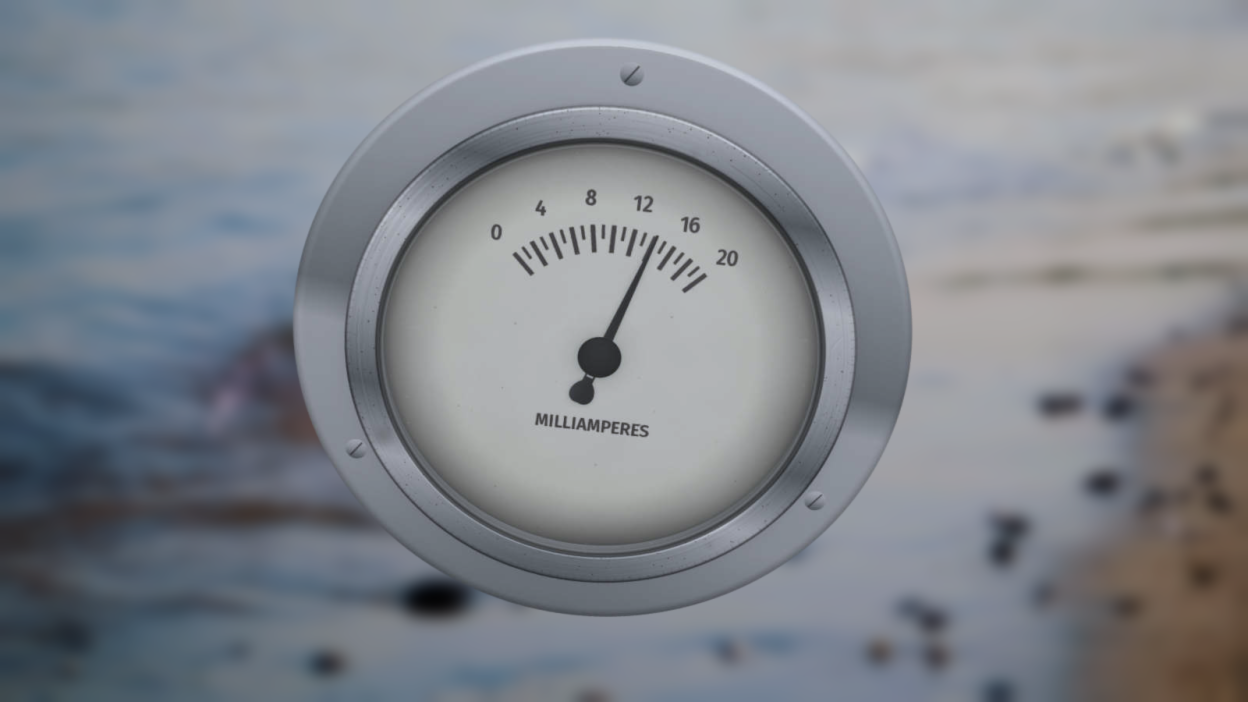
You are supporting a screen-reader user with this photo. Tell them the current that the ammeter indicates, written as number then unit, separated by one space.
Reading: 14 mA
